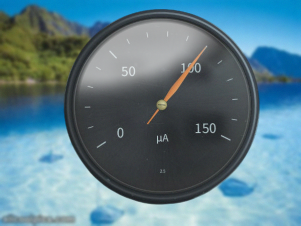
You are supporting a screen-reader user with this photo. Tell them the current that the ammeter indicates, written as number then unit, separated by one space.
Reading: 100 µA
